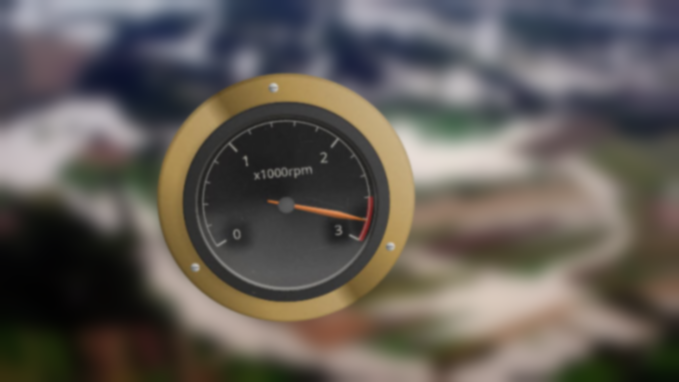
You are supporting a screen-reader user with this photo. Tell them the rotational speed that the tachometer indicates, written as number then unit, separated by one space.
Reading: 2800 rpm
